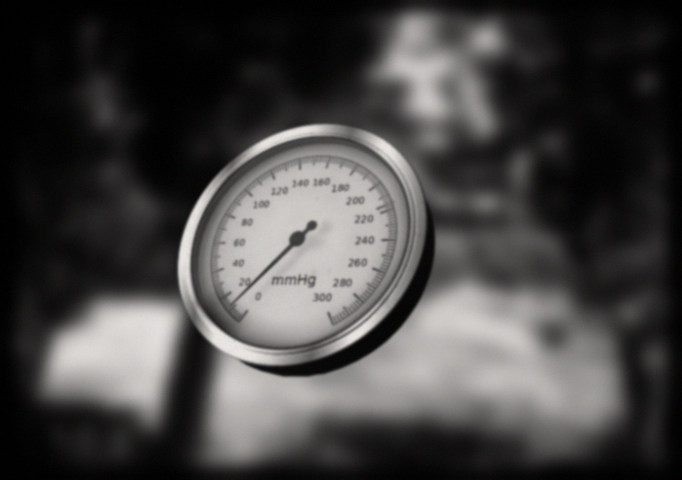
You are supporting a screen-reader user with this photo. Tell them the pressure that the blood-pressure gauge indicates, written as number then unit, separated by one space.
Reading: 10 mmHg
